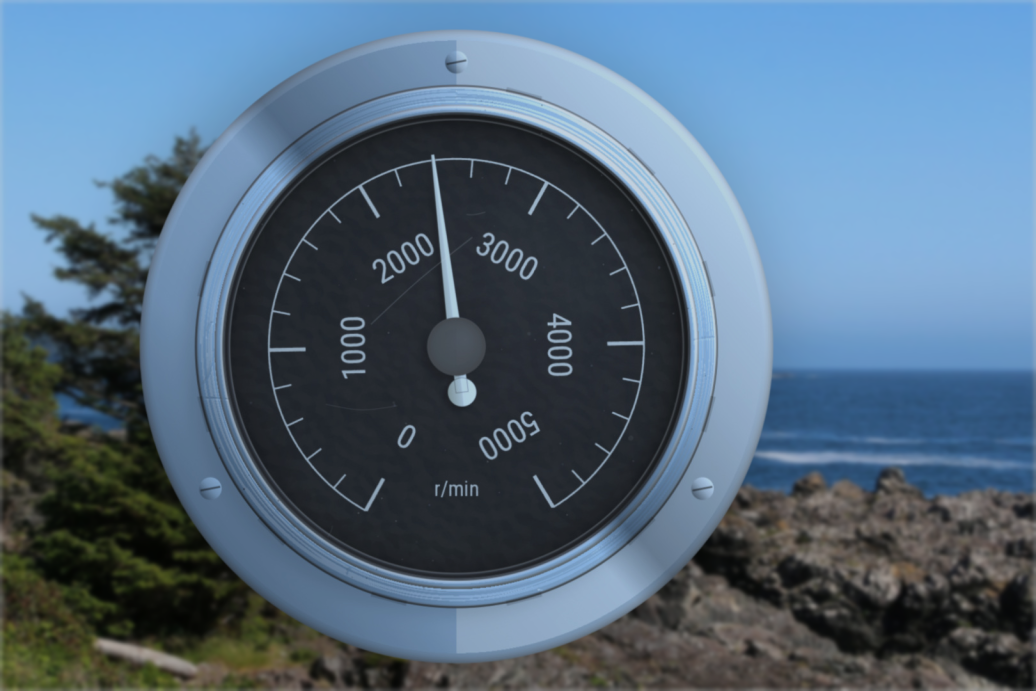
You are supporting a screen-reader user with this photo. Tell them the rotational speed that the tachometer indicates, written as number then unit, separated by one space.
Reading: 2400 rpm
